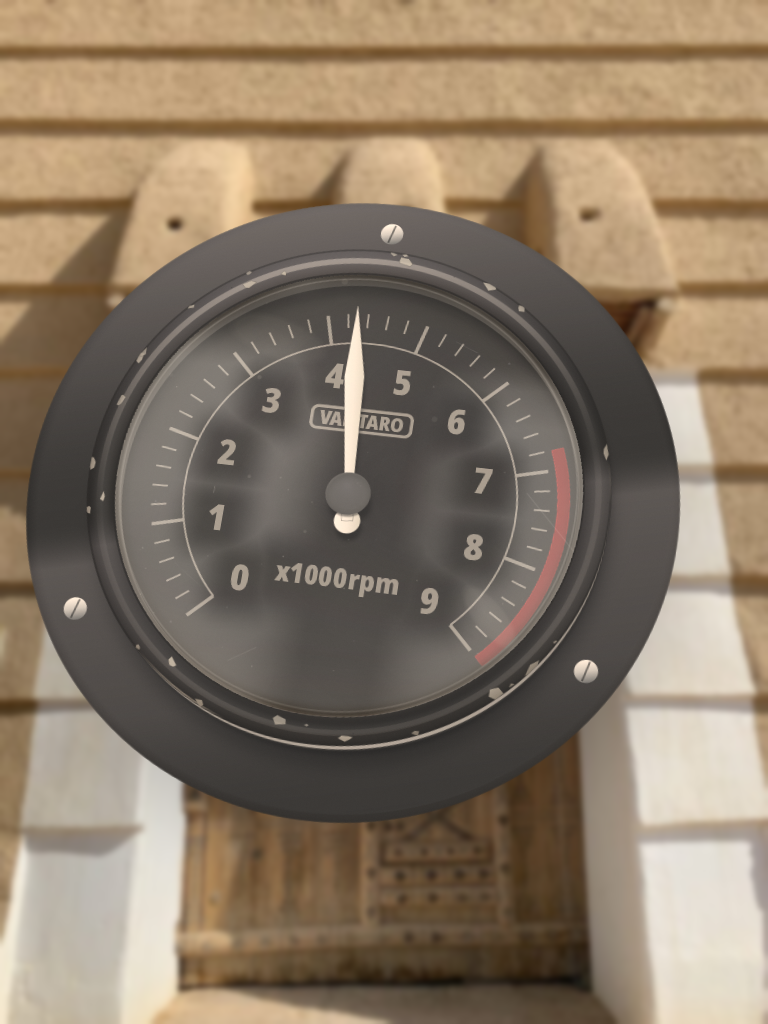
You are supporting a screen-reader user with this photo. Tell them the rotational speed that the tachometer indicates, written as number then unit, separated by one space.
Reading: 4300 rpm
